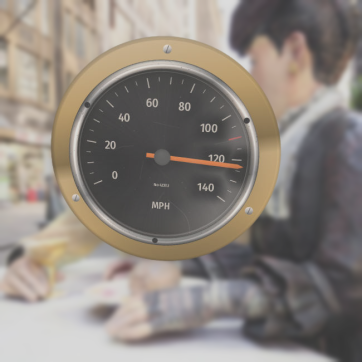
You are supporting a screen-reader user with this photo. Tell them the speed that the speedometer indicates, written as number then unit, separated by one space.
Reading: 122.5 mph
